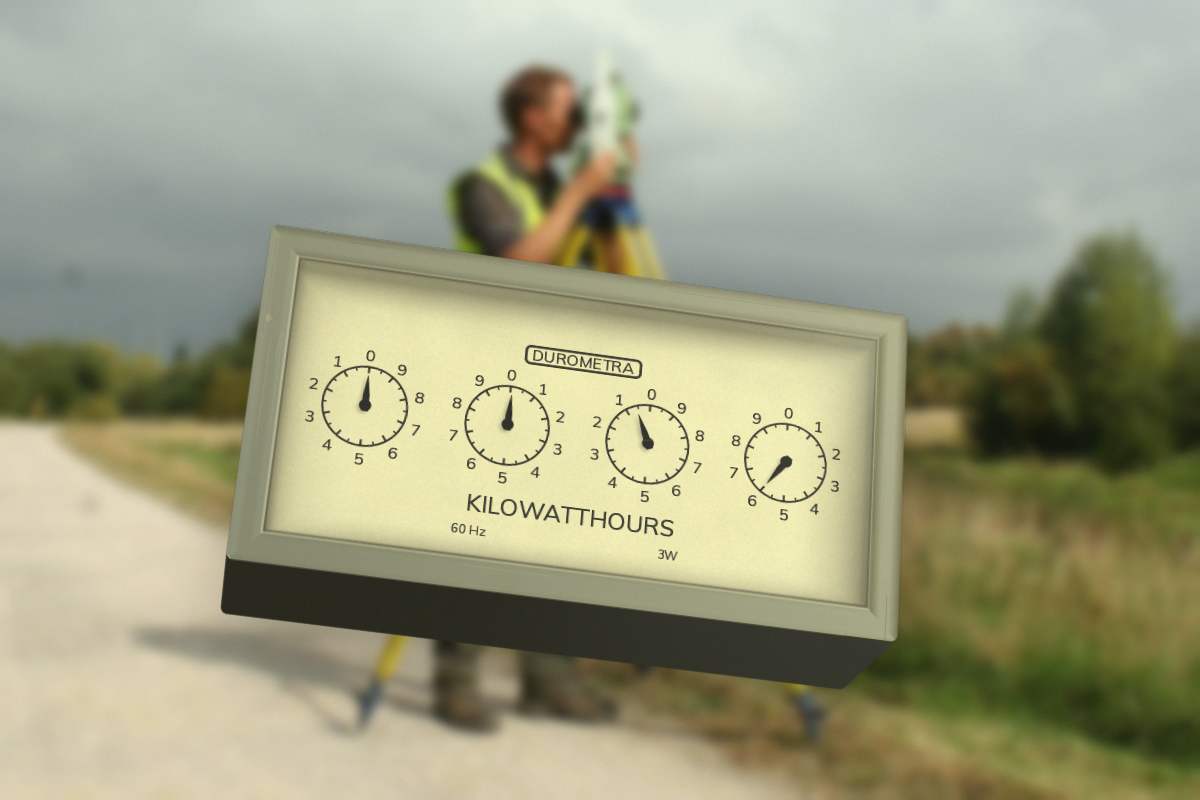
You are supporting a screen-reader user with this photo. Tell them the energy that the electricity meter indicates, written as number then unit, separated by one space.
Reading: 6 kWh
